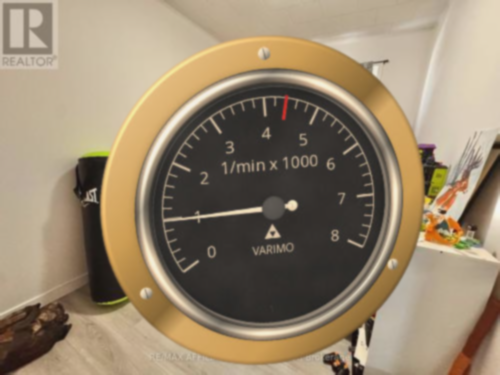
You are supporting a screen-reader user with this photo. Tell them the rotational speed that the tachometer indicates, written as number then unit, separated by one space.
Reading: 1000 rpm
